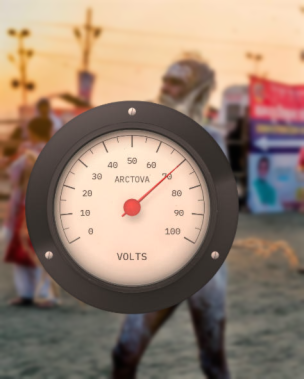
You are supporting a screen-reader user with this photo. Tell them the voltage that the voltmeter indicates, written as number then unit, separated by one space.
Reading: 70 V
